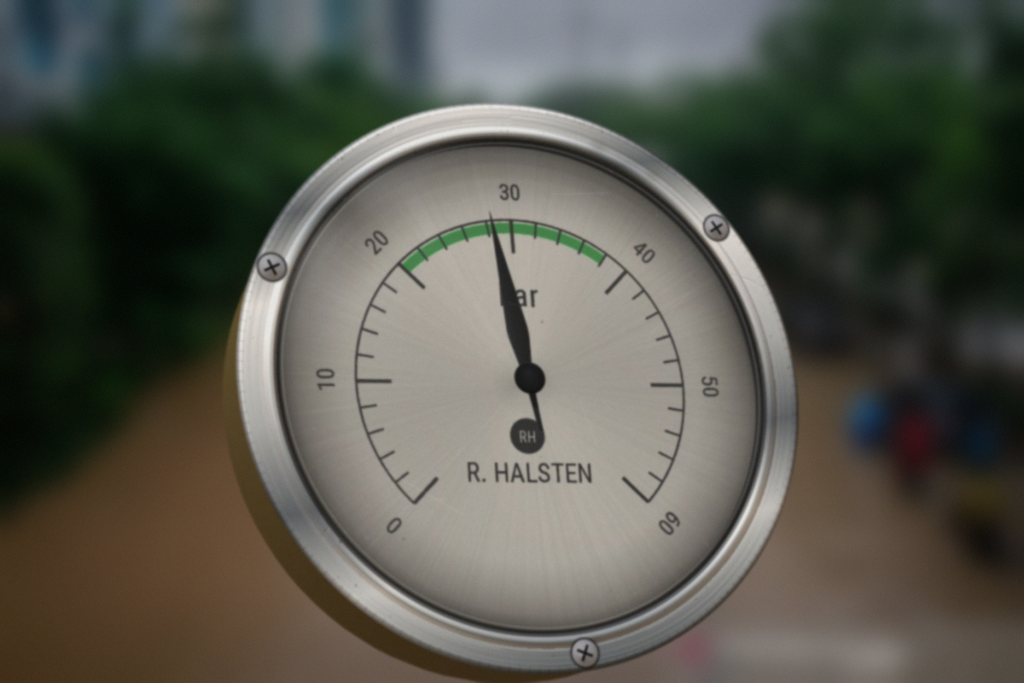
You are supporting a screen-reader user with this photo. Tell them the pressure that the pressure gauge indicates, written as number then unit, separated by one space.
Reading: 28 bar
